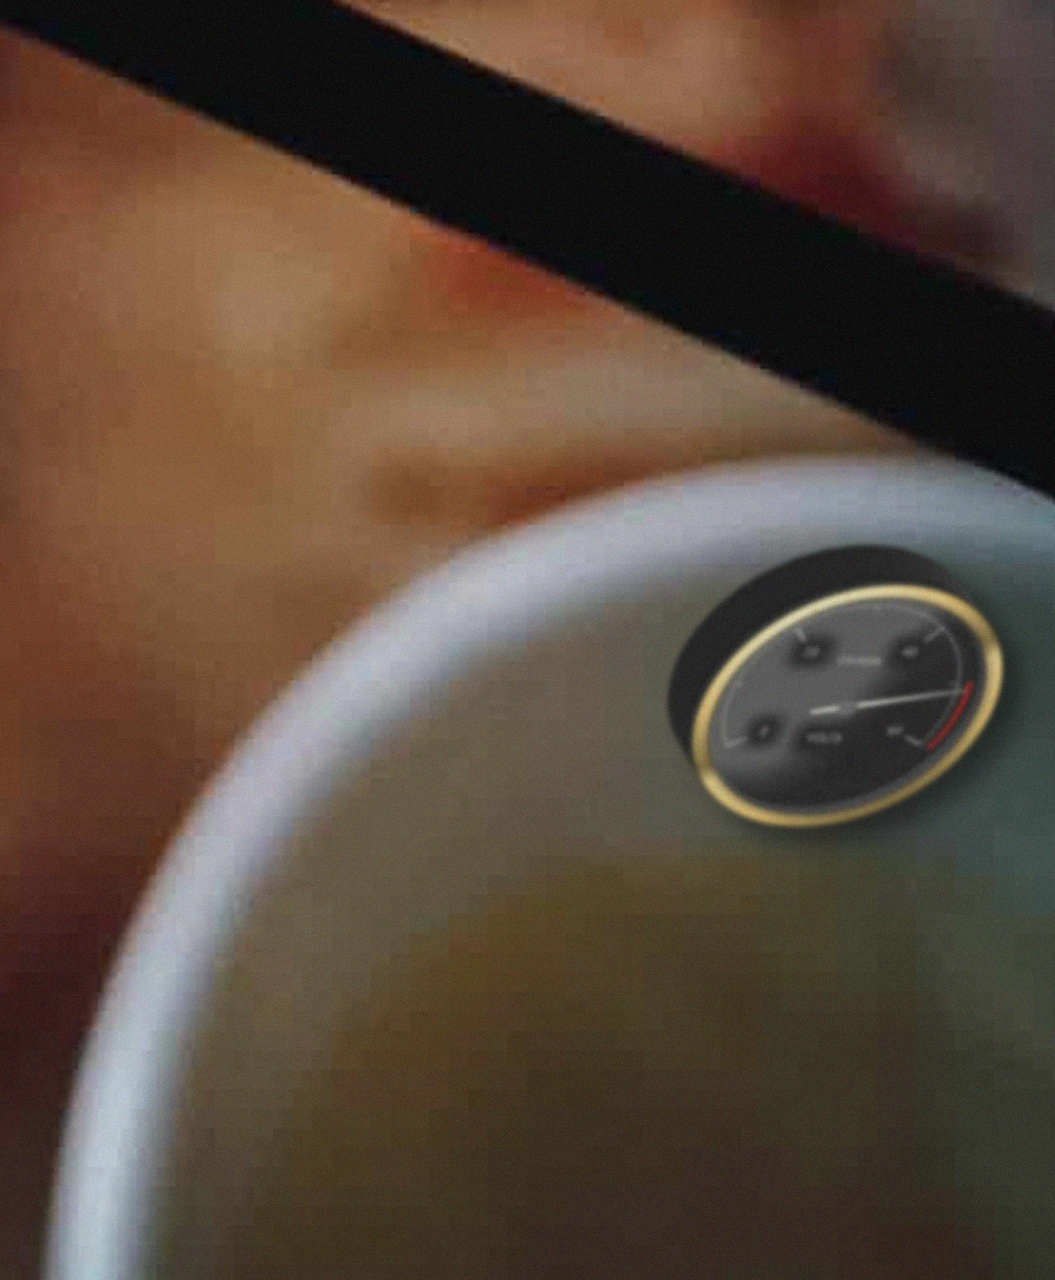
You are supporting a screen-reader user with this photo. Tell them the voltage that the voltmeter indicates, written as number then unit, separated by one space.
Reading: 50 V
